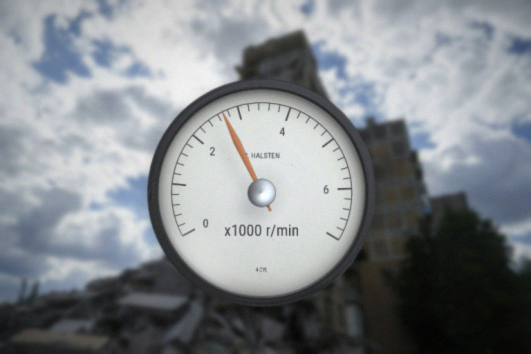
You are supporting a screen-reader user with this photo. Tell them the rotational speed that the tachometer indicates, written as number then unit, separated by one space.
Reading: 2700 rpm
